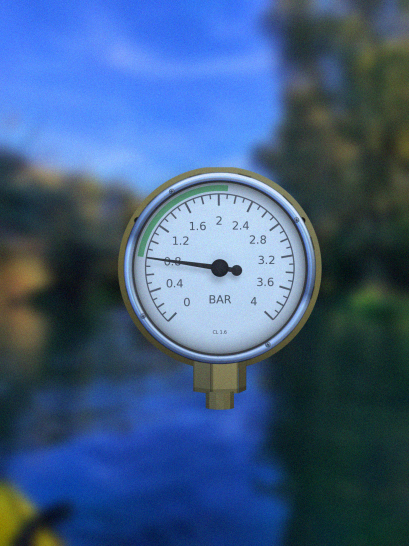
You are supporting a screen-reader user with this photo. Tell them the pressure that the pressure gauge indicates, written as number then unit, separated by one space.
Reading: 0.8 bar
